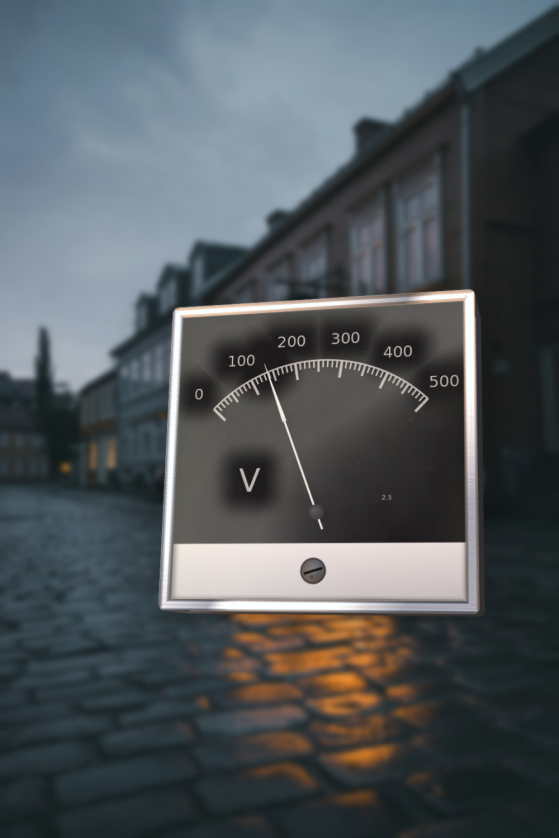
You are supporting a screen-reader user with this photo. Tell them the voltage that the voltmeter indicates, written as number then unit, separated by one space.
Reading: 140 V
